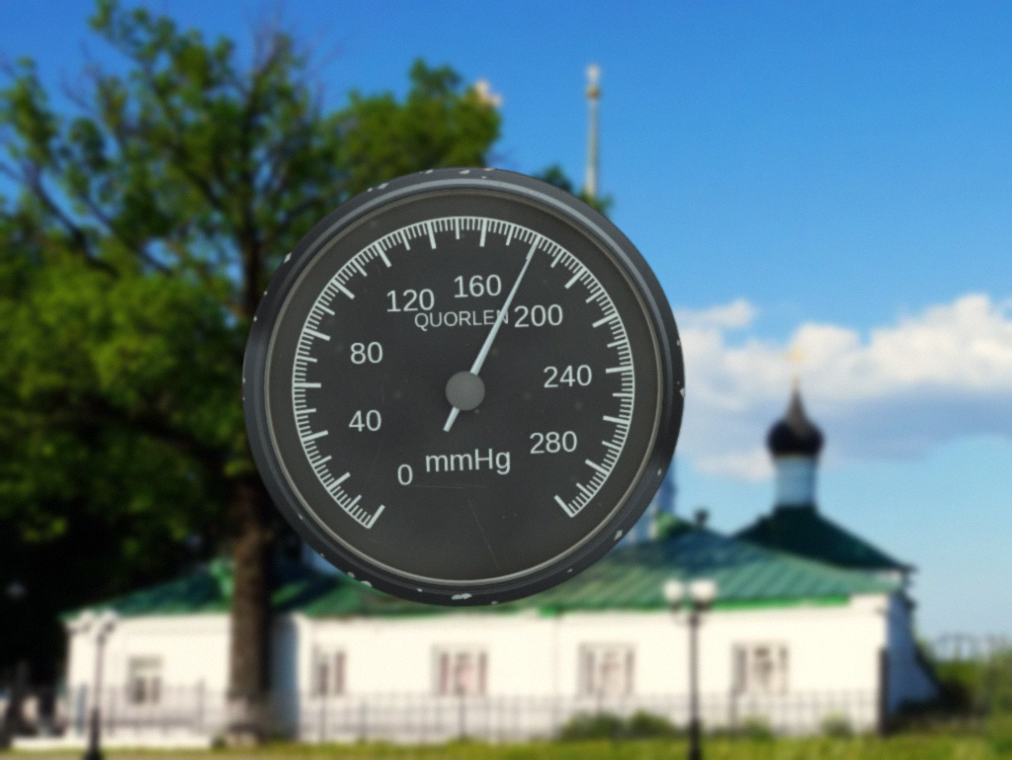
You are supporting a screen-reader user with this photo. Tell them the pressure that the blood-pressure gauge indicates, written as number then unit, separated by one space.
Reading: 180 mmHg
